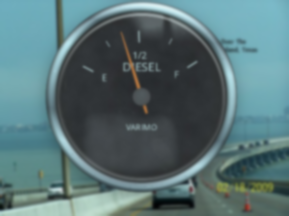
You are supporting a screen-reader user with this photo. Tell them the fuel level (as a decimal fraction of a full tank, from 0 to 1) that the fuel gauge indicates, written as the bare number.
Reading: 0.375
